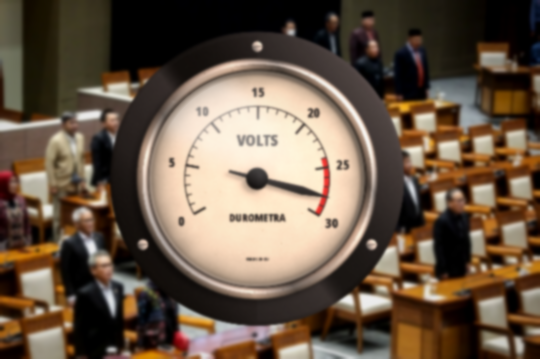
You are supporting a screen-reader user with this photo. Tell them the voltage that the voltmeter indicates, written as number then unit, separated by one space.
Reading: 28 V
